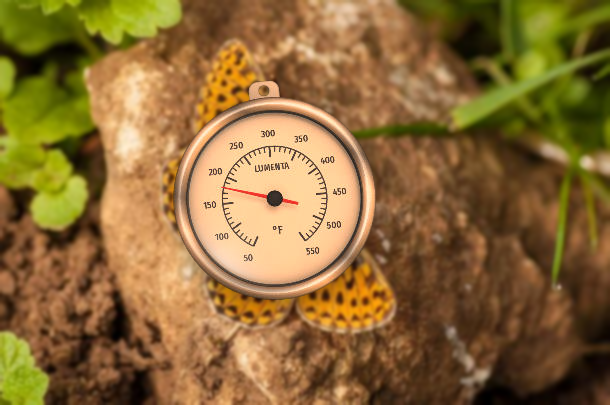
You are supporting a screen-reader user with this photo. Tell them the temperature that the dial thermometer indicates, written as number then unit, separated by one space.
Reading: 180 °F
